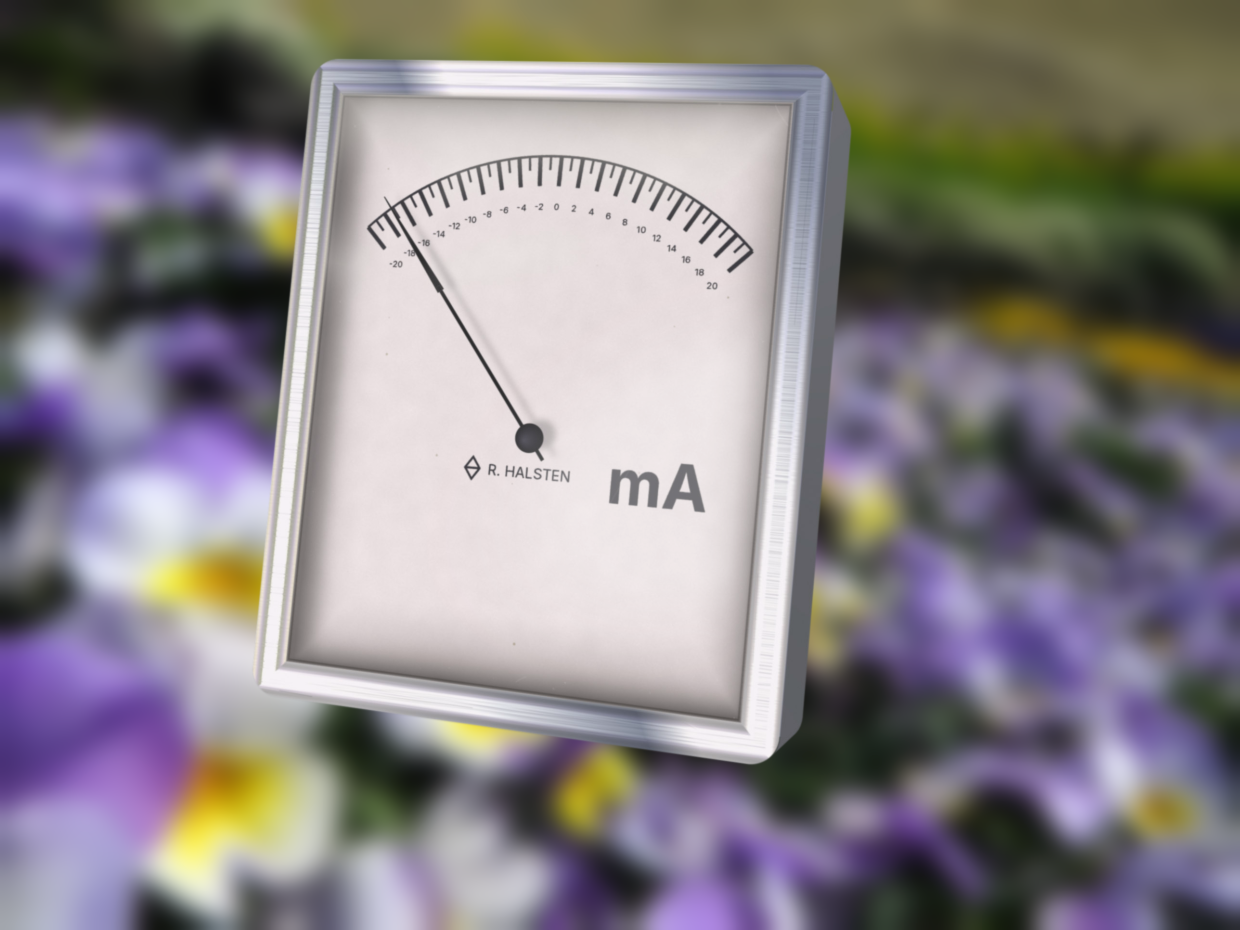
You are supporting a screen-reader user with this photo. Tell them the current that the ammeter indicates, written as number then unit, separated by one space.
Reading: -17 mA
